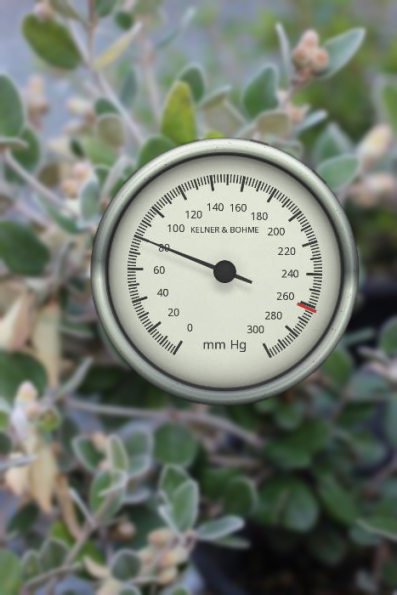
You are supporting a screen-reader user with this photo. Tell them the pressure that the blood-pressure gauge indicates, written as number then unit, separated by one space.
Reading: 80 mmHg
